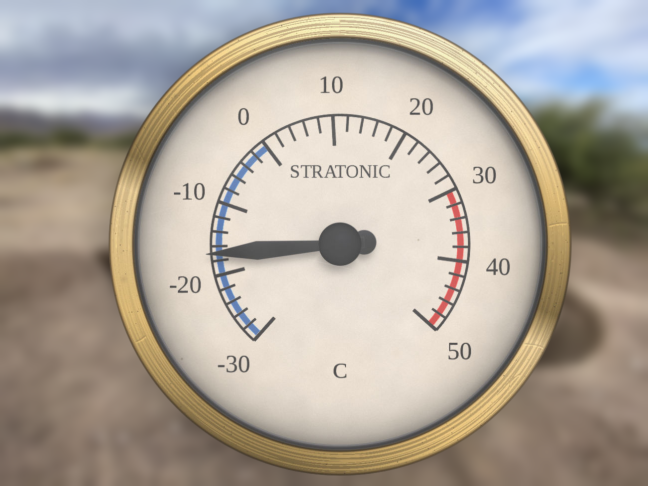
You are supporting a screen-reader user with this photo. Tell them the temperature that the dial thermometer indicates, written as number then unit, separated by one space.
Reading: -17 °C
